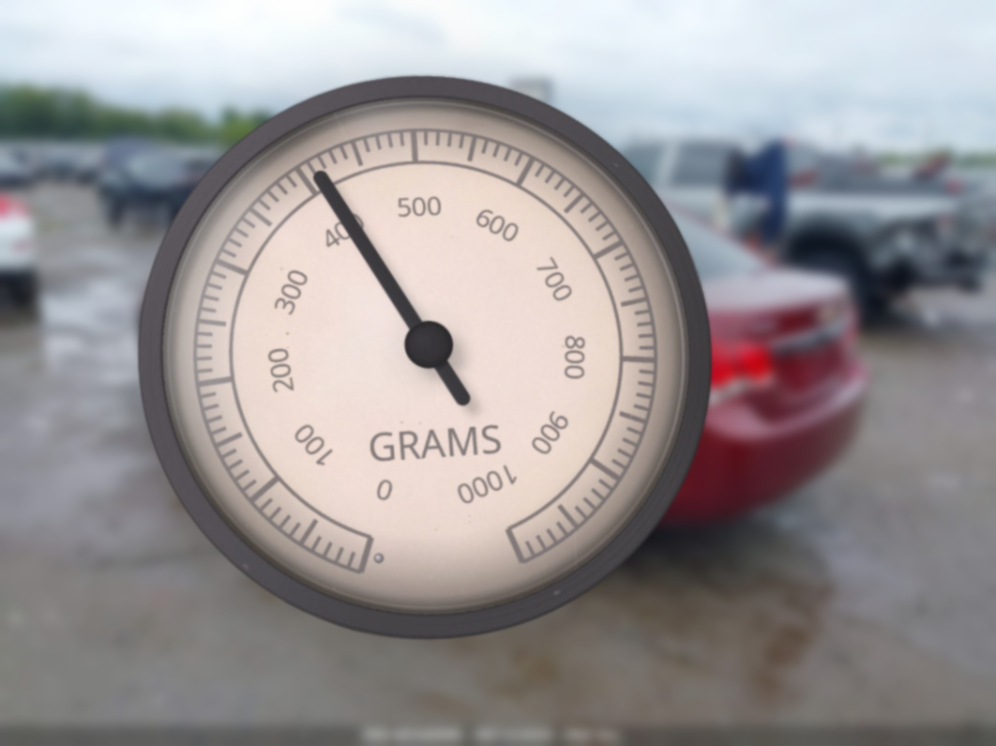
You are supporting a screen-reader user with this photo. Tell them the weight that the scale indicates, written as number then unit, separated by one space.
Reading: 410 g
